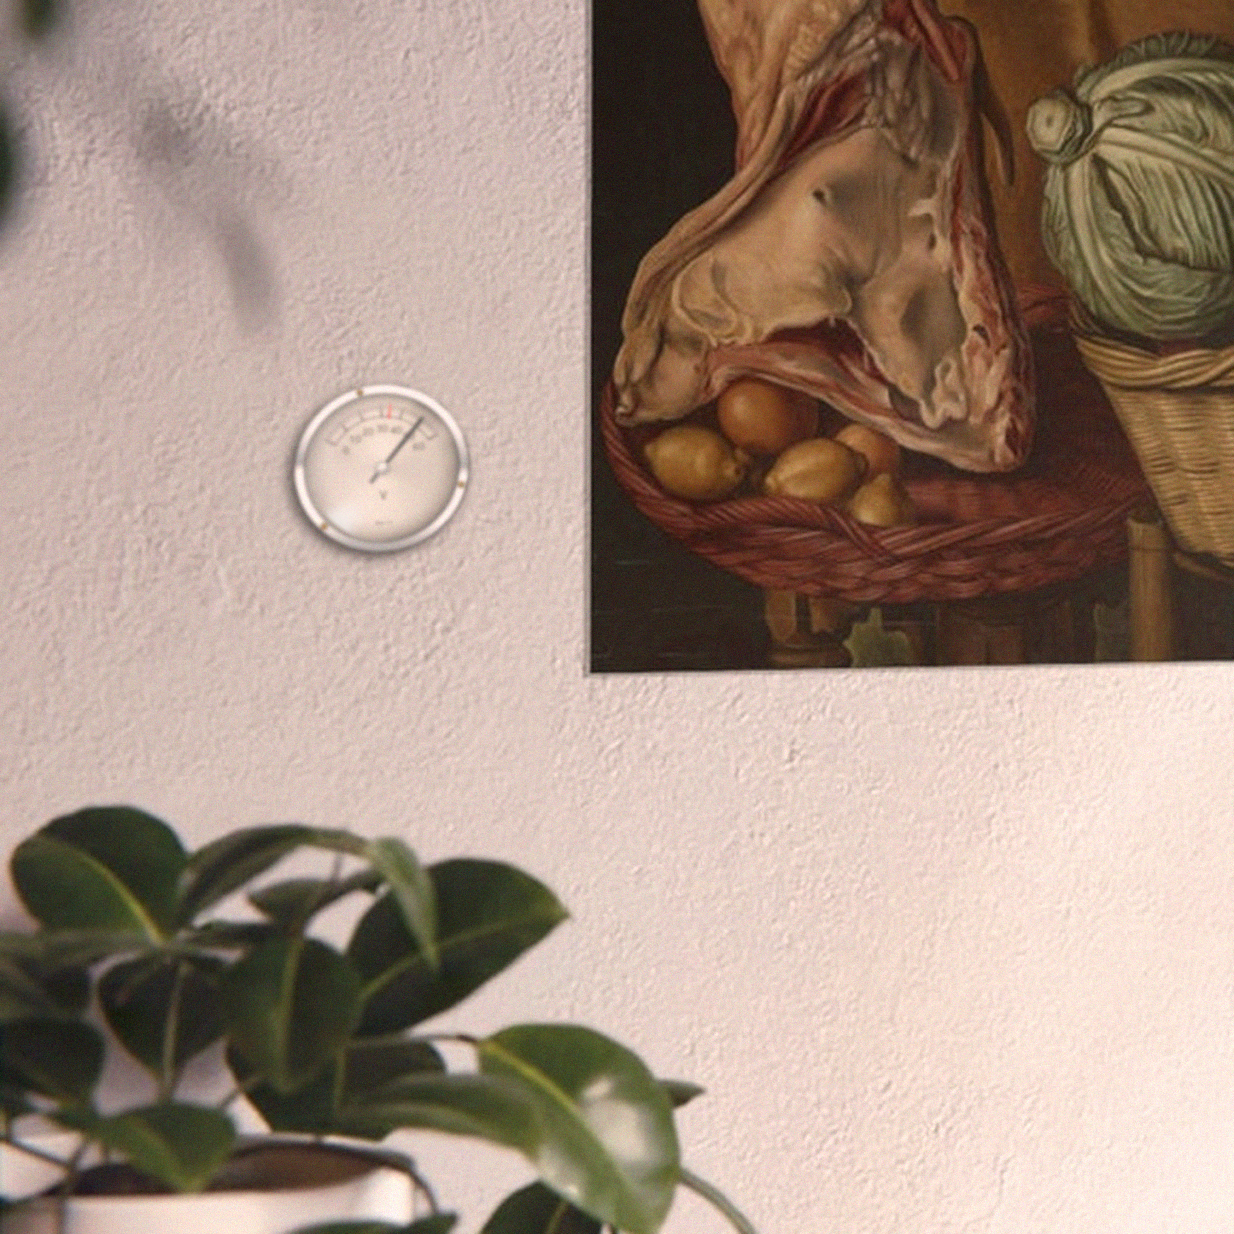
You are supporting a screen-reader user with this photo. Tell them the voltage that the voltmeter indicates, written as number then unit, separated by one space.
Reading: 50 V
